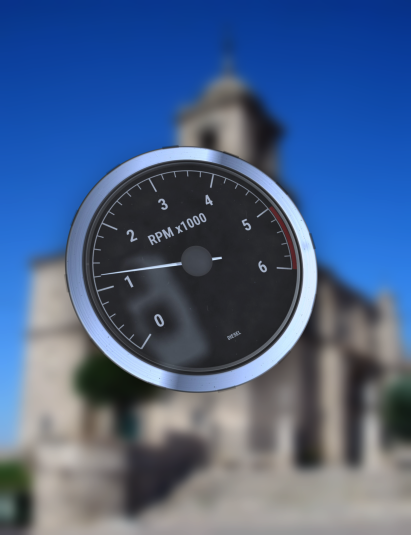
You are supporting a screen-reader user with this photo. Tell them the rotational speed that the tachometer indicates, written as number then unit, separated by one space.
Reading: 1200 rpm
